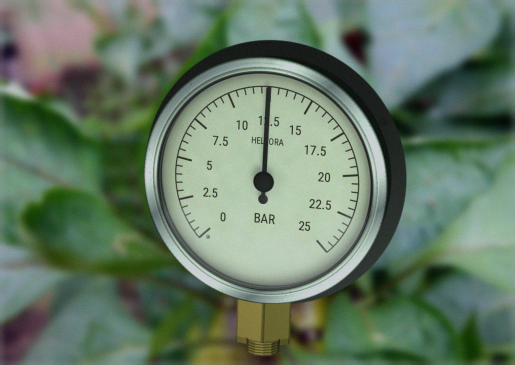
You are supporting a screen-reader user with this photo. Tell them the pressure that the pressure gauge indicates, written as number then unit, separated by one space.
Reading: 12.5 bar
